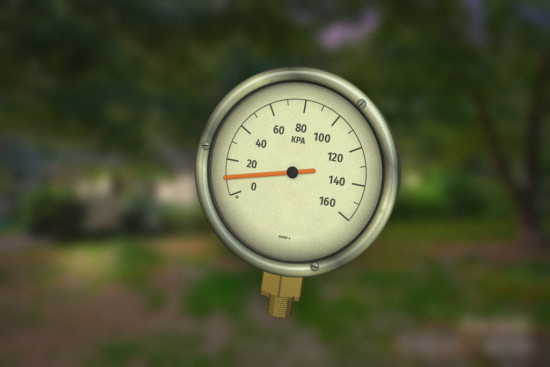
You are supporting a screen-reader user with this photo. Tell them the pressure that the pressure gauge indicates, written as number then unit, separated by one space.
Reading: 10 kPa
